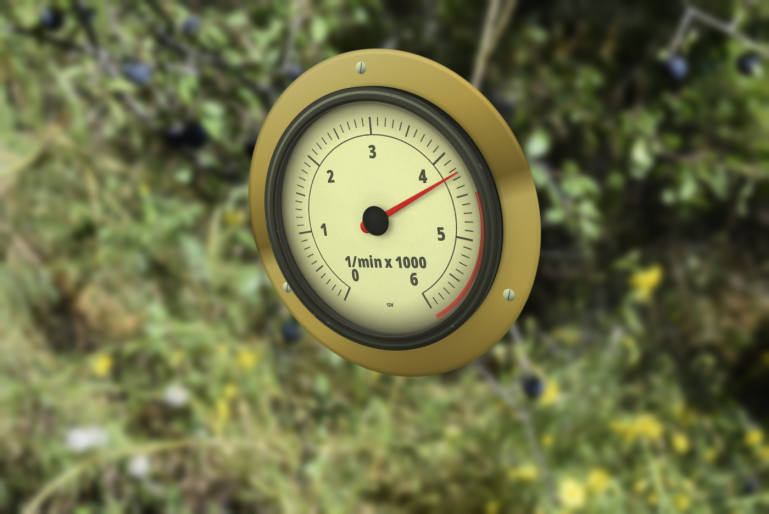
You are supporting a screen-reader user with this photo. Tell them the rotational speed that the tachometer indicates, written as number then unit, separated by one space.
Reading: 4250 rpm
